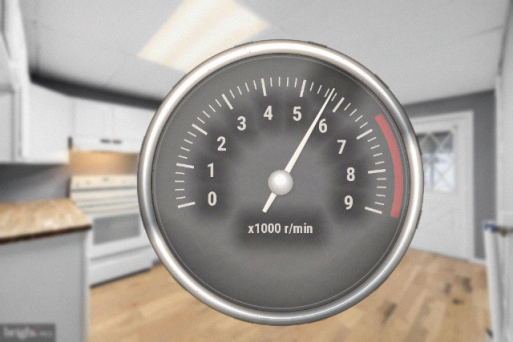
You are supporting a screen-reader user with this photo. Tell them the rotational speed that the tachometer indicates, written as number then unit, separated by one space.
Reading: 5700 rpm
